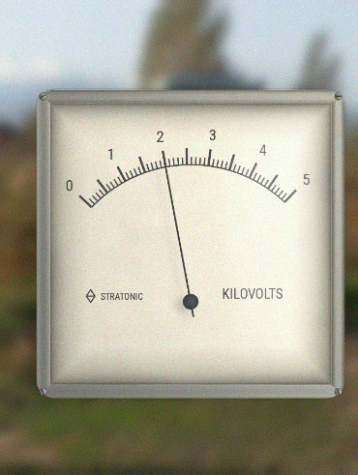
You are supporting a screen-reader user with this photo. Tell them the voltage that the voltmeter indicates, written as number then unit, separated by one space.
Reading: 2 kV
